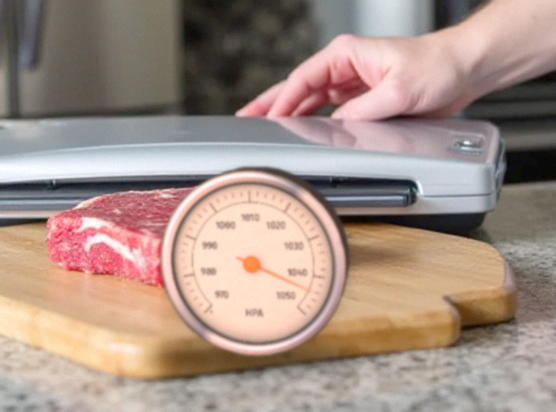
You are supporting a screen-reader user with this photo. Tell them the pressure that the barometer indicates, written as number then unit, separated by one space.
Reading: 1044 hPa
